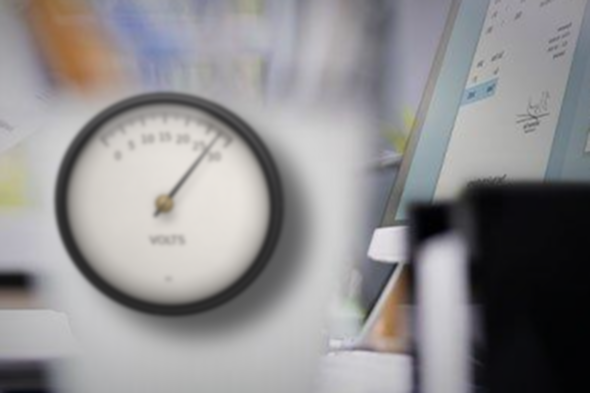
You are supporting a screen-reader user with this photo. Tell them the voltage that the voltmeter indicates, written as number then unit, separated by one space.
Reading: 27.5 V
